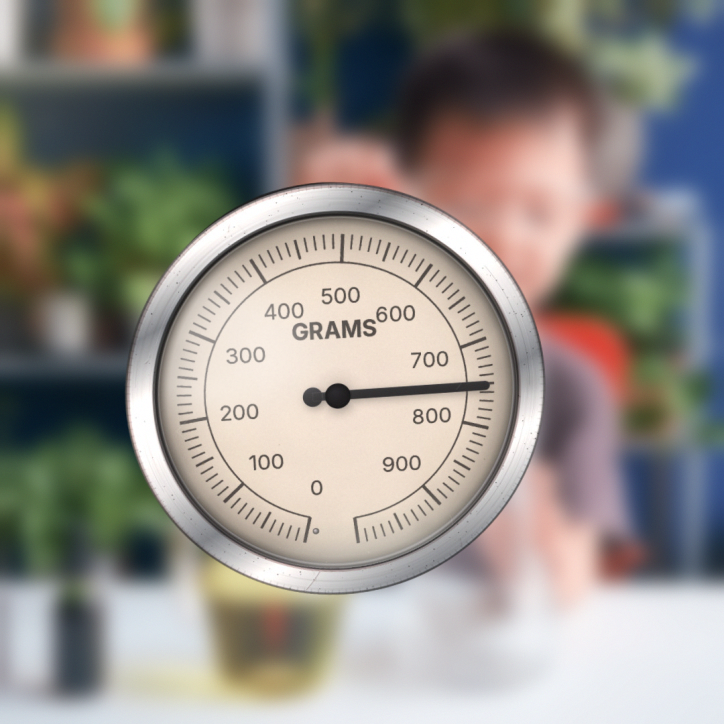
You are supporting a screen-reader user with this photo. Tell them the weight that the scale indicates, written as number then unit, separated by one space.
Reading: 750 g
